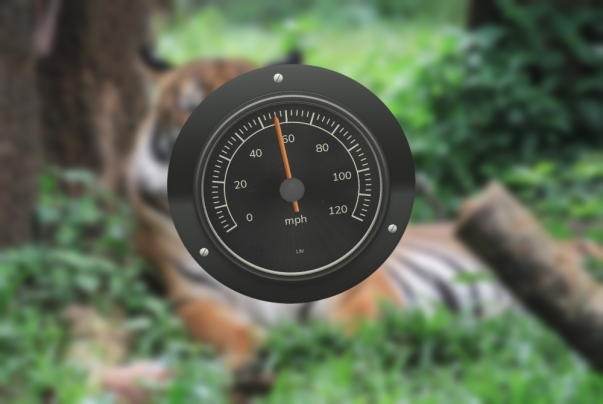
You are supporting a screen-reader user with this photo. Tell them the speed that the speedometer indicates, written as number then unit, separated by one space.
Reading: 56 mph
